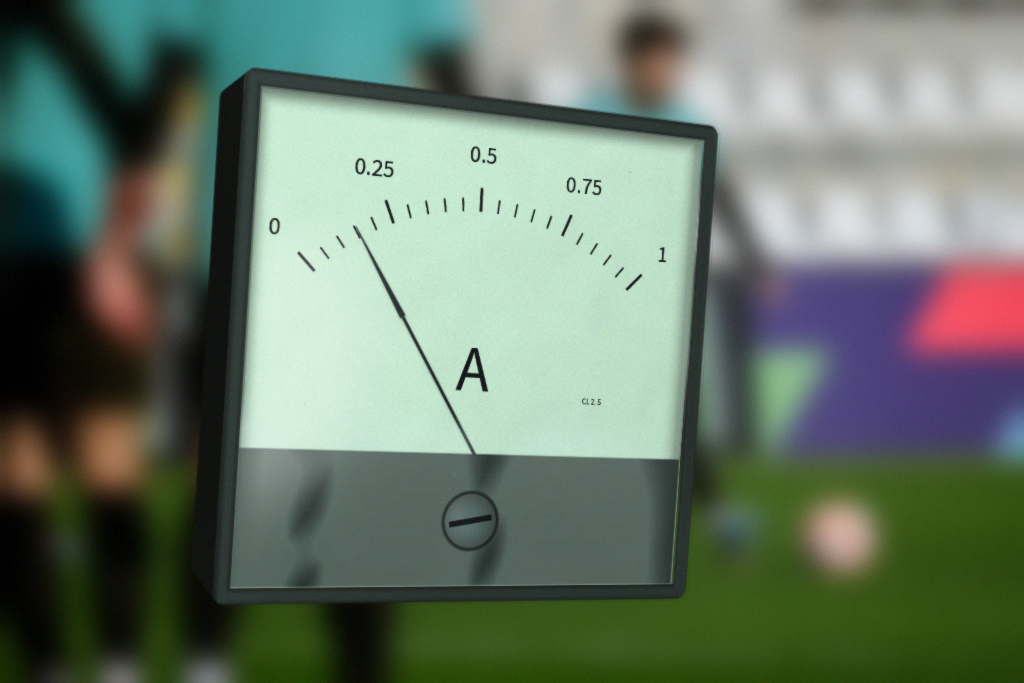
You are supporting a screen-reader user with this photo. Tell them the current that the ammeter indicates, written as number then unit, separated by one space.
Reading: 0.15 A
